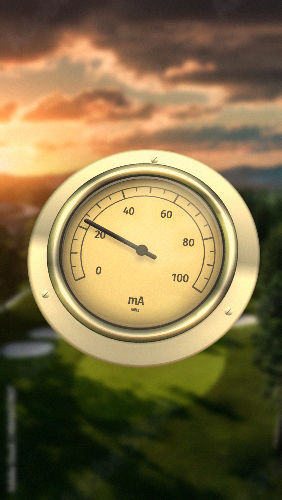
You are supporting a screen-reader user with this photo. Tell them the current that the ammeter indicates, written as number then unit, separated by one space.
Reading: 22.5 mA
